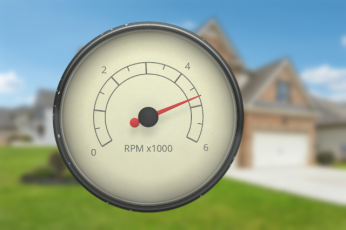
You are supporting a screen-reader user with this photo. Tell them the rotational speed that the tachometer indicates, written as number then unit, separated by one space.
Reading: 4750 rpm
